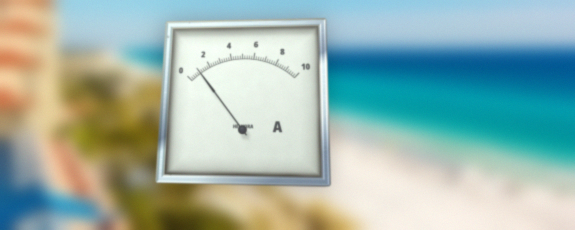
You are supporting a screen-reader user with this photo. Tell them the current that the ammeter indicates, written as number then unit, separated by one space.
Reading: 1 A
